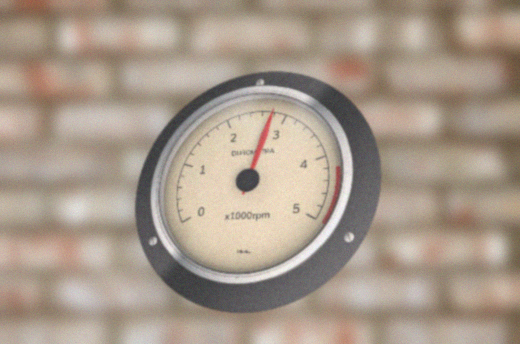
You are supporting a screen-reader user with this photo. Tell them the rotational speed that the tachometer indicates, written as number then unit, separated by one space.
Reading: 2800 rpm
